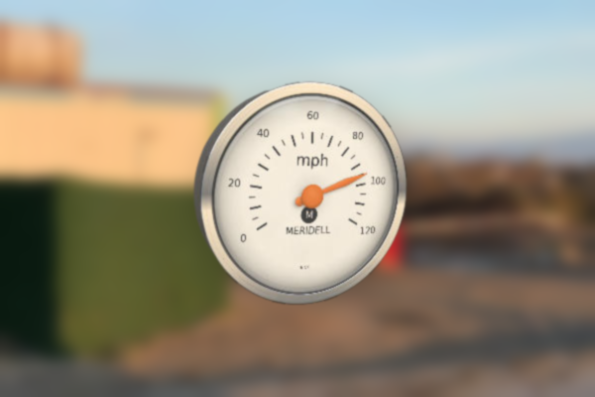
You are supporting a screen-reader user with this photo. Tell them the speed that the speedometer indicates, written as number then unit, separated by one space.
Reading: 95 mph
